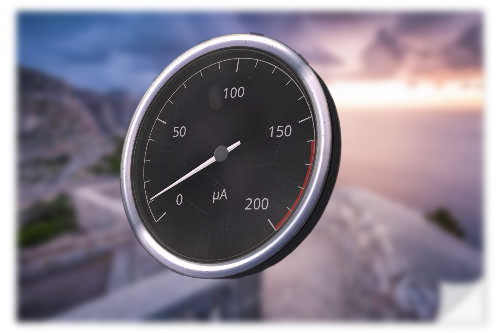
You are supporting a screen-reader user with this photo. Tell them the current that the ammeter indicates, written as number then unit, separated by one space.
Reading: 10 µA
